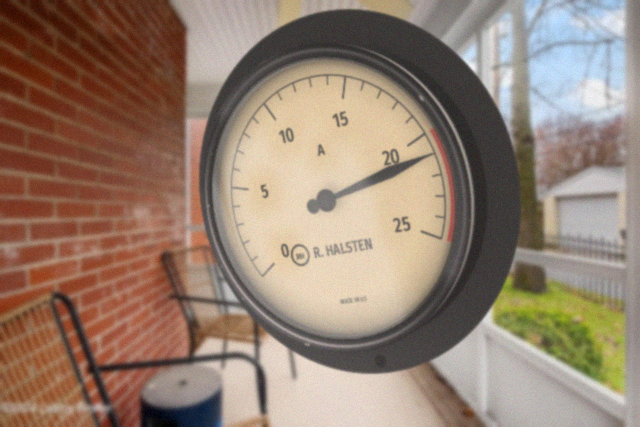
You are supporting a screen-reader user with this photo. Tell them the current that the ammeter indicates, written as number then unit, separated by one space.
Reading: 21 A
